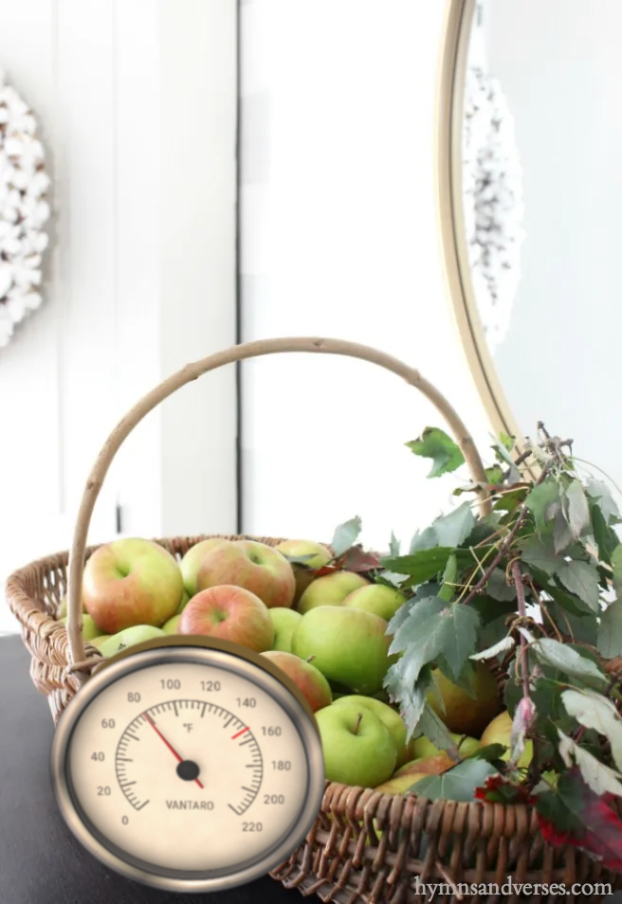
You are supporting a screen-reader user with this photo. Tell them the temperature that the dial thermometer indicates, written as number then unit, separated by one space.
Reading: 80 °F
